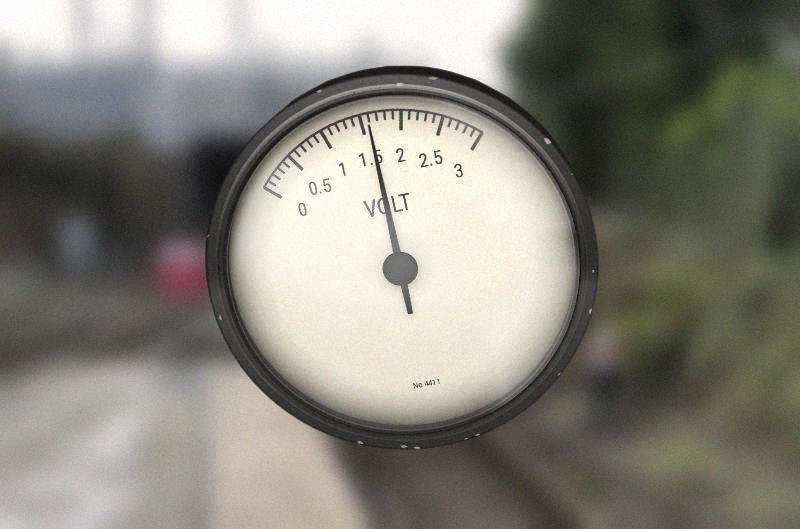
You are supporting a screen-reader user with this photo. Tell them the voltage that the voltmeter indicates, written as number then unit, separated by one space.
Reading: 1.6 V
